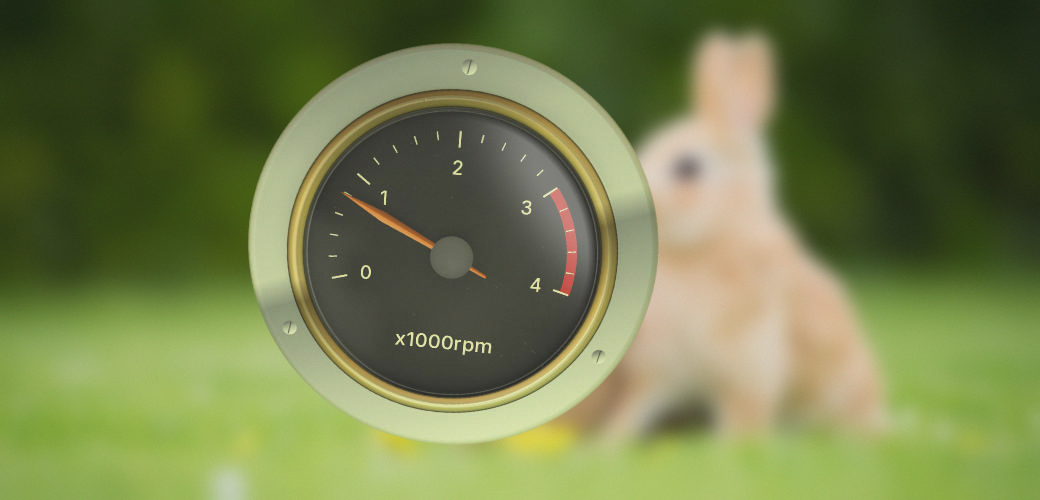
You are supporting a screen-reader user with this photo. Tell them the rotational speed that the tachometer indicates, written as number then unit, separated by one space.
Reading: 800 rpm
